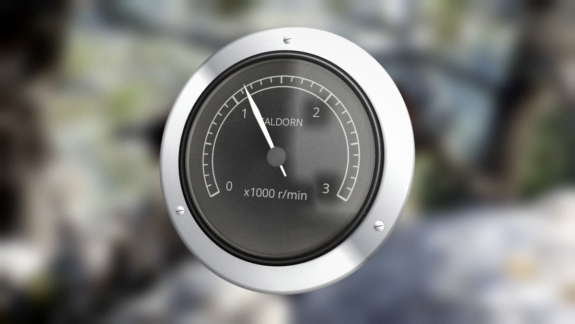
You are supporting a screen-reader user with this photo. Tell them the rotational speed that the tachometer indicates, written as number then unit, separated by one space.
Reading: 1150 rpm
